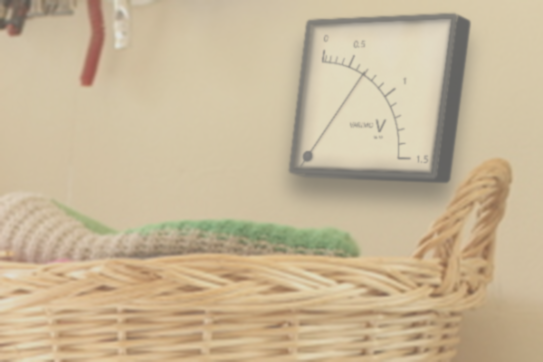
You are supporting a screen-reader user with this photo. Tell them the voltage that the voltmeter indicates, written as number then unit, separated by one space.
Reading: 0.7 V
